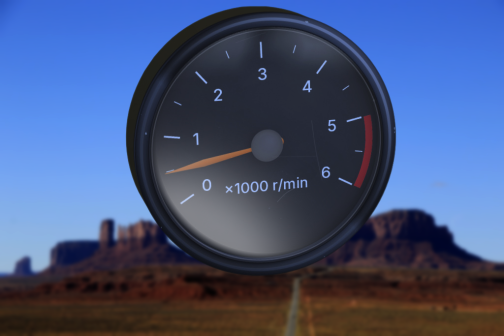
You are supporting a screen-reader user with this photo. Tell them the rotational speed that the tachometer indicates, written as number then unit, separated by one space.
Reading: 500 rpm
